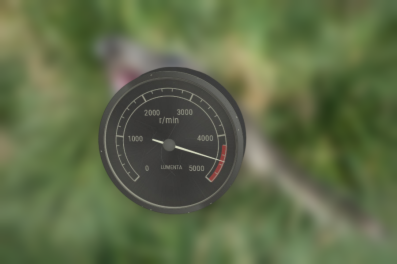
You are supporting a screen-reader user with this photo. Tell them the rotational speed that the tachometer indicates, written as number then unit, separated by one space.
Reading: 4500 rpm
